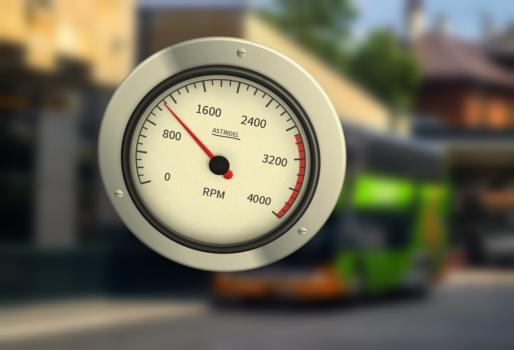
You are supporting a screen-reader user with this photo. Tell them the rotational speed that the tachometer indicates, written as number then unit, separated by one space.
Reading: 1100 rpm
